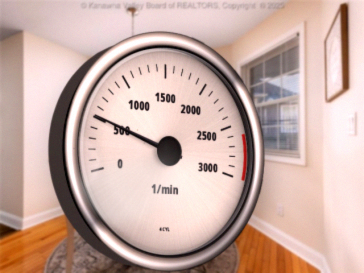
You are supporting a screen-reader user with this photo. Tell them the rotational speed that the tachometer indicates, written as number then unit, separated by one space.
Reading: 500 rpm
